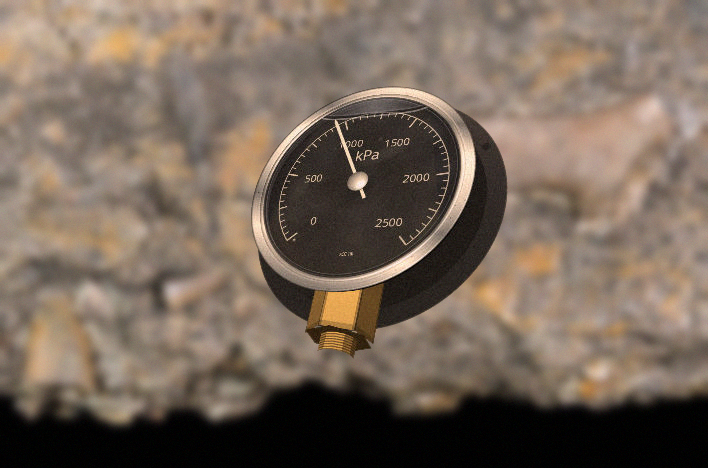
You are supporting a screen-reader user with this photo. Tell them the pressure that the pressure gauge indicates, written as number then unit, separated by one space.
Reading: 950 kPa
